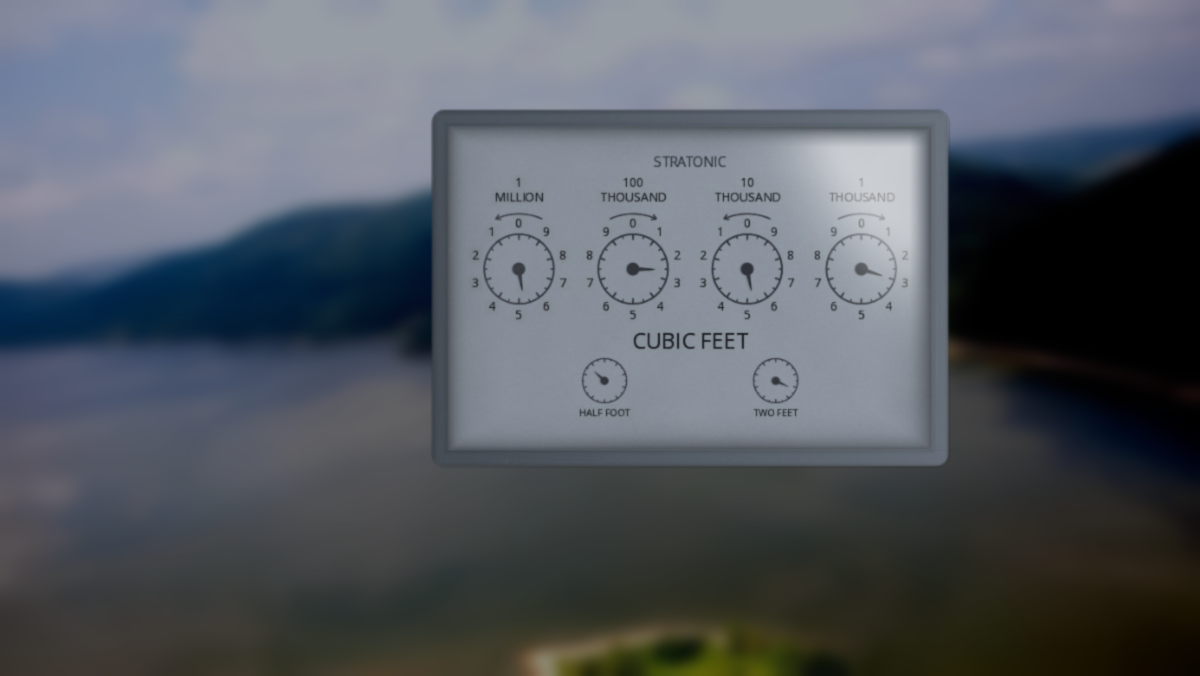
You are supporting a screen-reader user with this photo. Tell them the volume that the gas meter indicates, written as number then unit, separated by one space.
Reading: 525300 ft³
